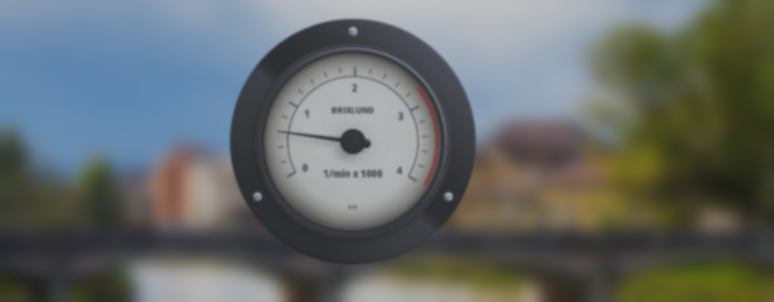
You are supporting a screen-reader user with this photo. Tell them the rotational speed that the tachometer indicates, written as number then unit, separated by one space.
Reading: 600 rpm
